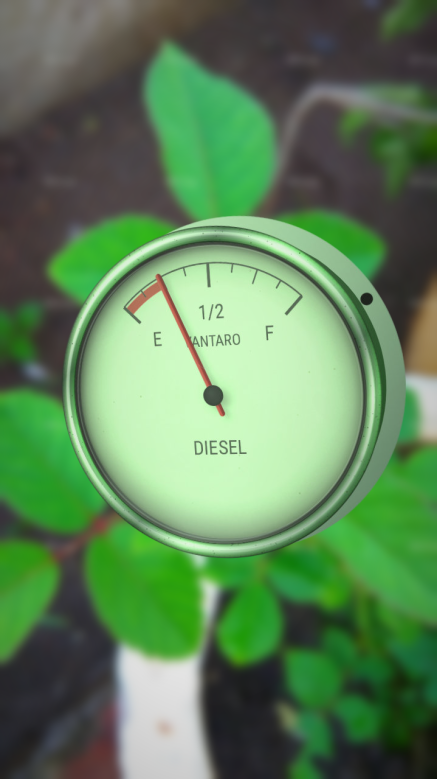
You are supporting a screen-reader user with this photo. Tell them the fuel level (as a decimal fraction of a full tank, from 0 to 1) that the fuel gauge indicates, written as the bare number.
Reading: 0.25
